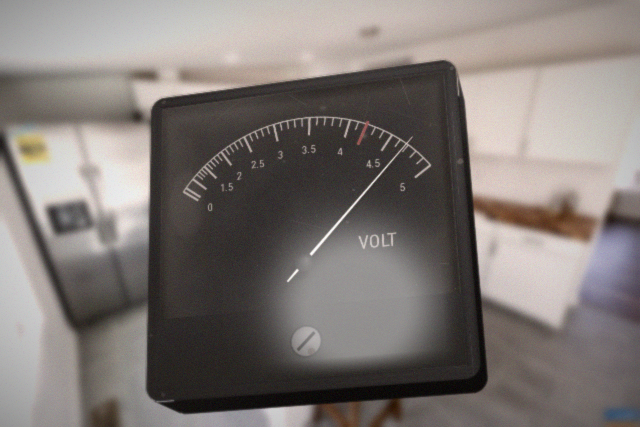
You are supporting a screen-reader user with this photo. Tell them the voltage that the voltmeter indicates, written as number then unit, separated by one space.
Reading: 4.7 V
